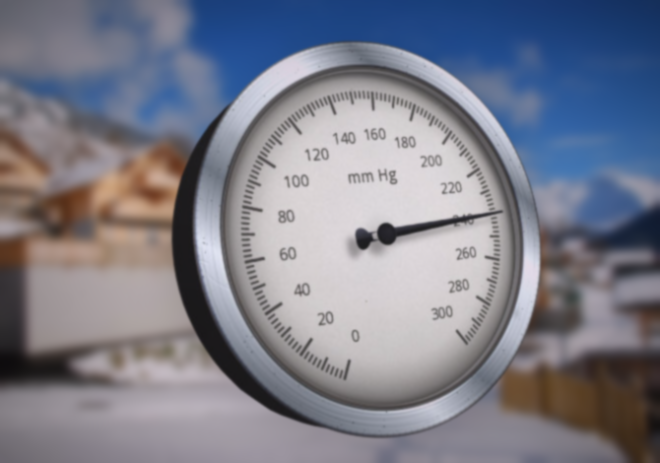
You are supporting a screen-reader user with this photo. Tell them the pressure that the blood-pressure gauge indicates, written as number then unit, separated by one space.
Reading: 240 mmHg
